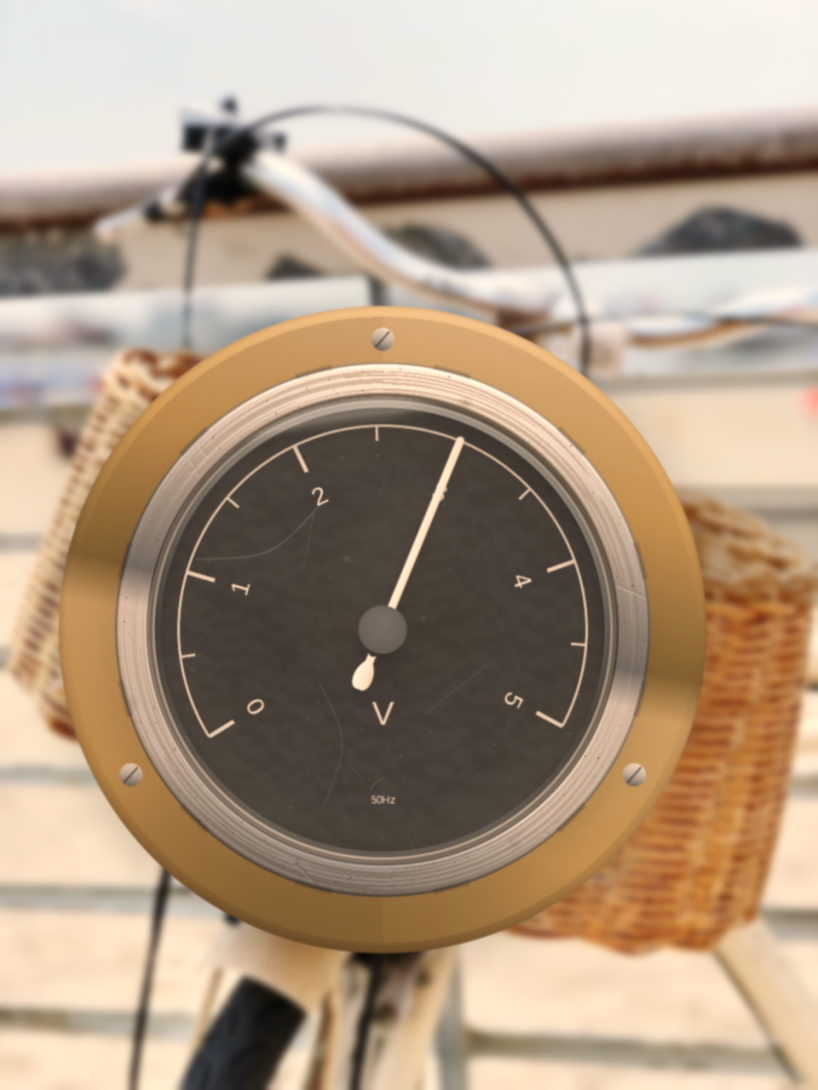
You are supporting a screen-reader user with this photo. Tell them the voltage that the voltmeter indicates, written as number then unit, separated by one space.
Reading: 3 V
